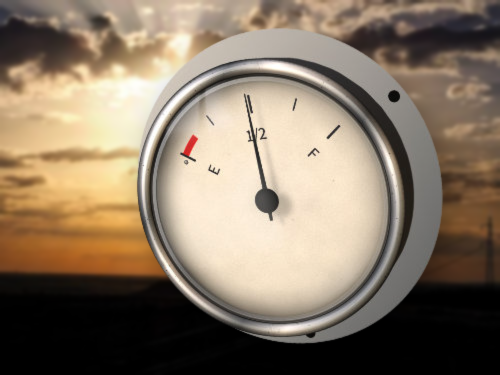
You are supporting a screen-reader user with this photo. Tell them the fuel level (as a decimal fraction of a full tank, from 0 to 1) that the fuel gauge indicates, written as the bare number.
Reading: 0.5
